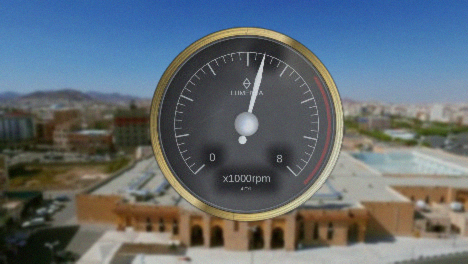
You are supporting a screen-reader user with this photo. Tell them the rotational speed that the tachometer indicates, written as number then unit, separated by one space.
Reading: 4400 rpm
